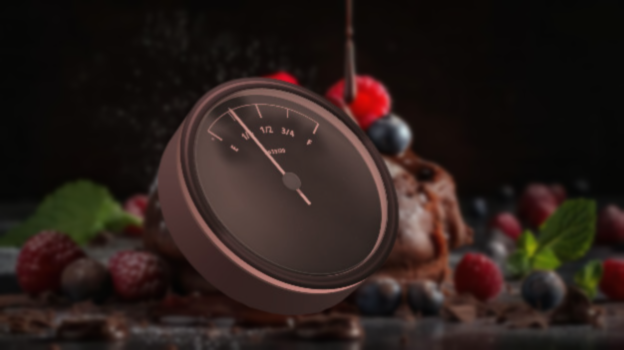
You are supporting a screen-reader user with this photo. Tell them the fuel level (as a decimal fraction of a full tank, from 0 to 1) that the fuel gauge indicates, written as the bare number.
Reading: 0.25
